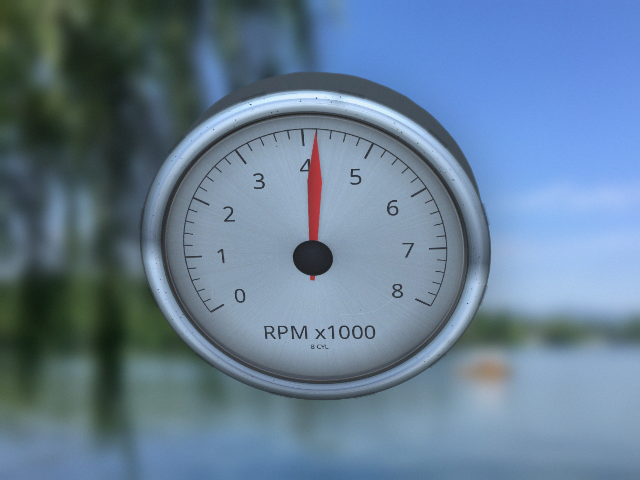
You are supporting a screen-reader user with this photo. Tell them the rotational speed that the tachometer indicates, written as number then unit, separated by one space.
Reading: 4200 rpm
